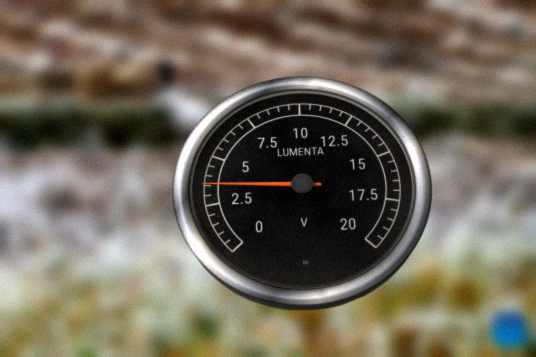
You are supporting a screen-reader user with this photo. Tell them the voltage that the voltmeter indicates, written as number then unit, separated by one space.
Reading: 3.5 V
